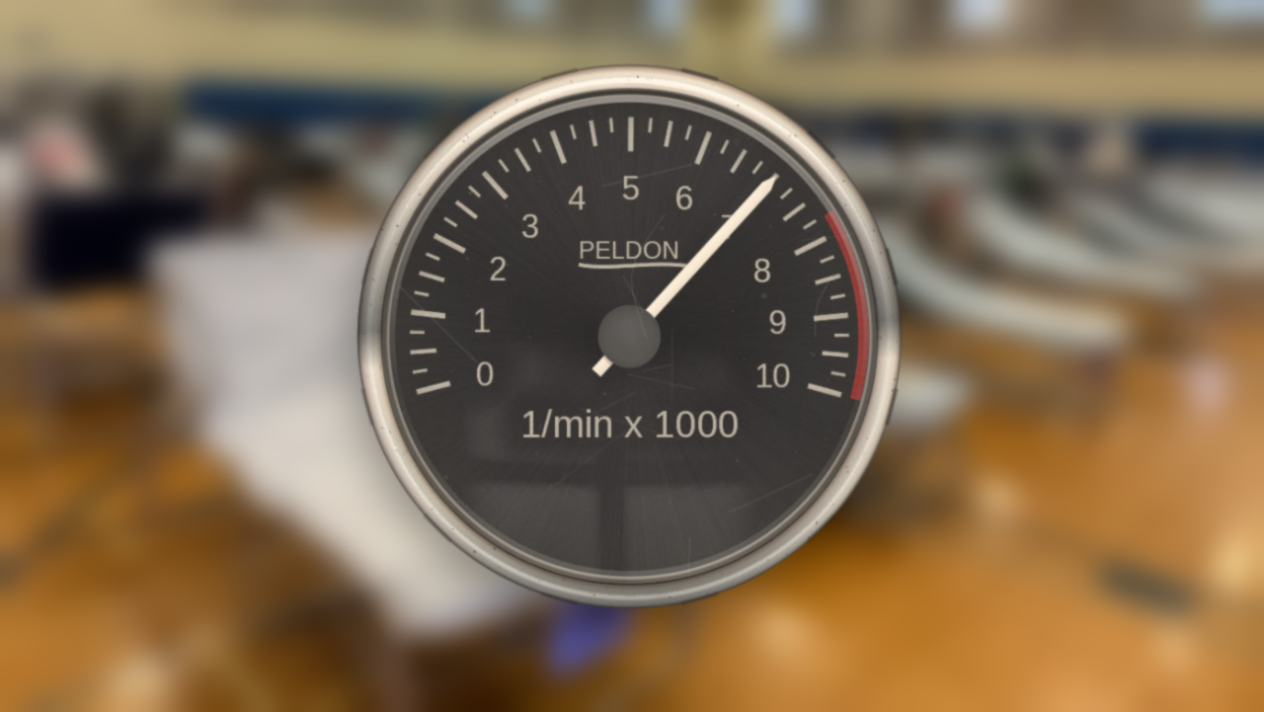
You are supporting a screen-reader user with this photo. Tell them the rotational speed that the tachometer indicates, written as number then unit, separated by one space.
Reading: 7000 rpm
